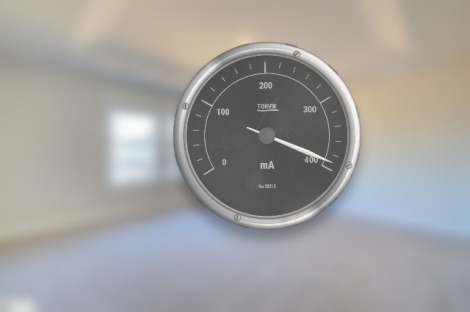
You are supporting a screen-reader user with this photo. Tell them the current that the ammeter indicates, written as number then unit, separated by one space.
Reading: 390 mA
